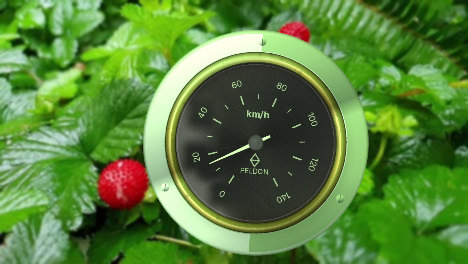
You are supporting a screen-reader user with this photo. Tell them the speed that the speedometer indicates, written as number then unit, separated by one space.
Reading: 15 km/h
